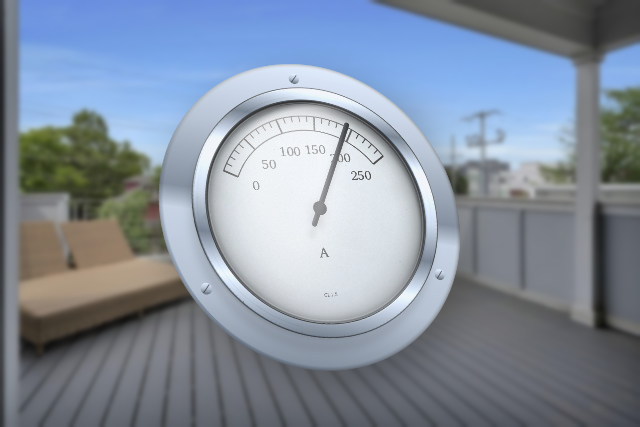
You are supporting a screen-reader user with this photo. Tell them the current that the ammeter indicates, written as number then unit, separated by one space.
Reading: 190 A
